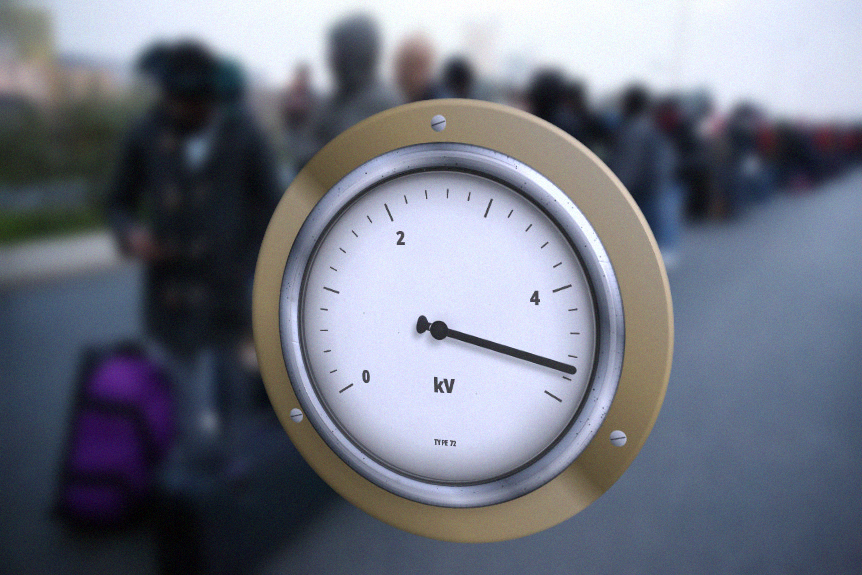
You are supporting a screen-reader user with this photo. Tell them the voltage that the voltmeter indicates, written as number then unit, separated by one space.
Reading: 4.7 kV
